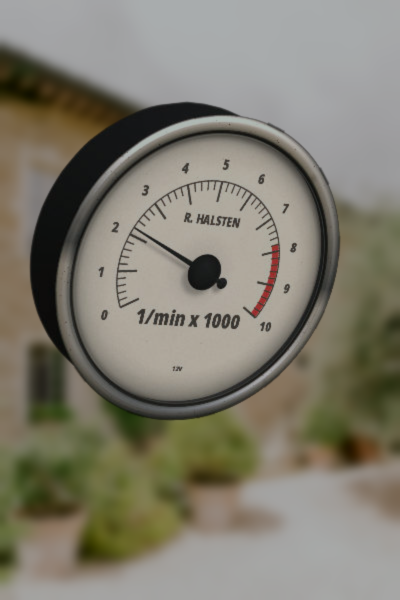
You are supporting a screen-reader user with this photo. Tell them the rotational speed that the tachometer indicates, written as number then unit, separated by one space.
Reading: 2200 rpm
